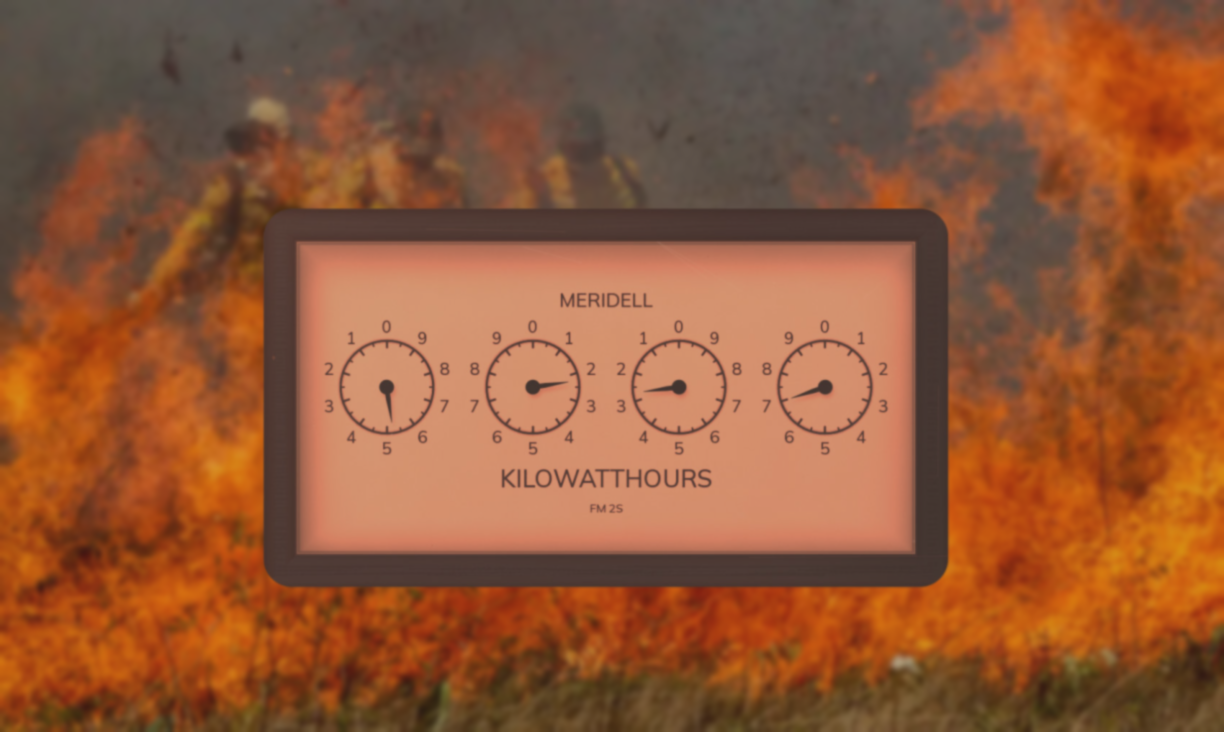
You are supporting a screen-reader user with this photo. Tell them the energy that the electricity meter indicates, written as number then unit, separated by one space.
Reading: 5227 kWh
